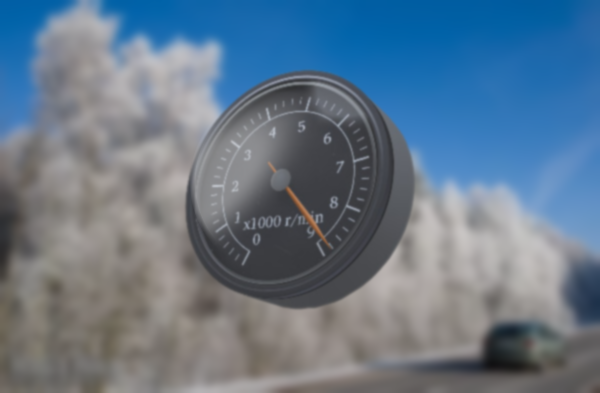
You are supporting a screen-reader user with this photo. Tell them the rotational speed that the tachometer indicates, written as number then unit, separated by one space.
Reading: 8800 rpm
